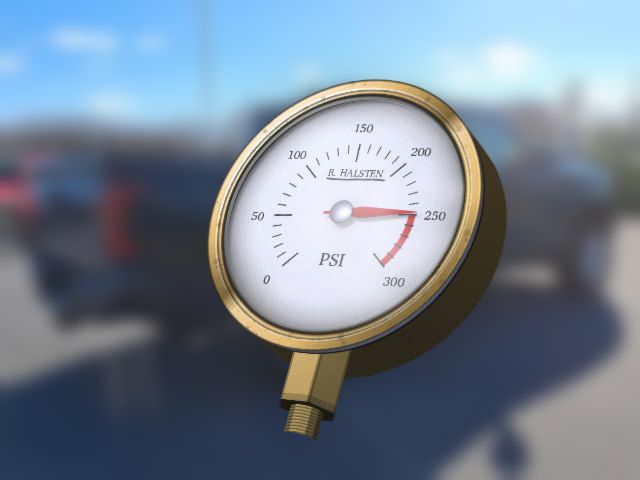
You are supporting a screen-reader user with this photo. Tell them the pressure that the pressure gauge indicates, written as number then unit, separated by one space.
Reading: 250 psi
